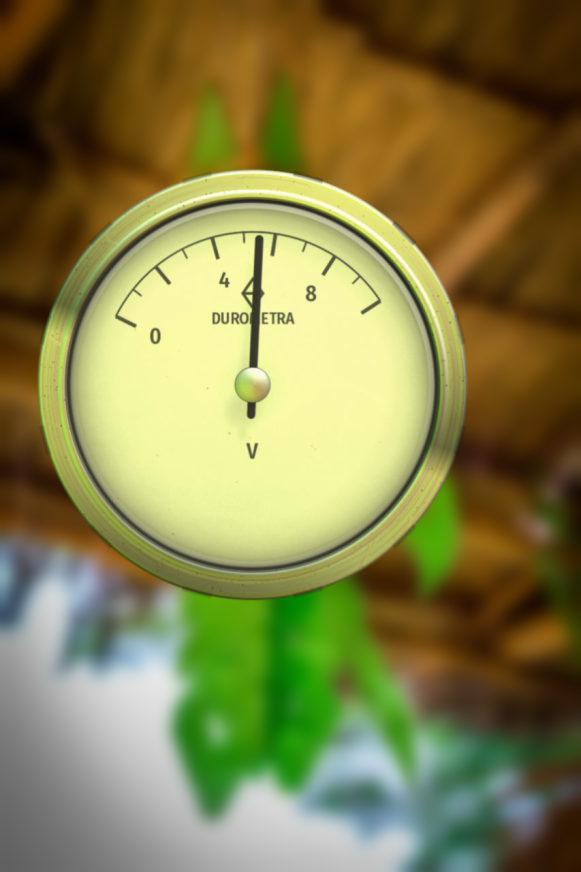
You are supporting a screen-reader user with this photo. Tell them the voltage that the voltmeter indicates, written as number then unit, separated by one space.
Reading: 5.5 V
